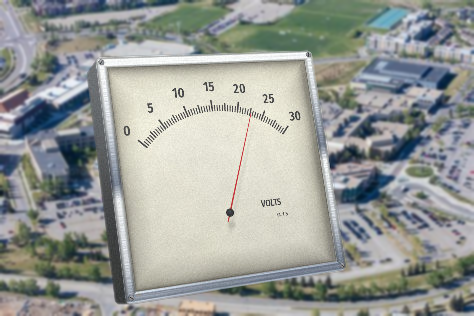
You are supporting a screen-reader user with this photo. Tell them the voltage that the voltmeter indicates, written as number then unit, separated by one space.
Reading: 22.5 V
